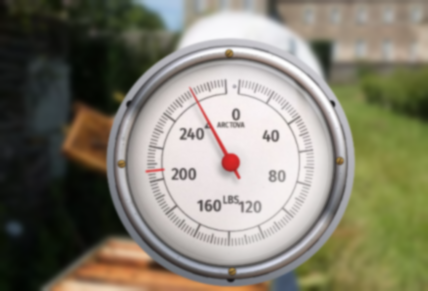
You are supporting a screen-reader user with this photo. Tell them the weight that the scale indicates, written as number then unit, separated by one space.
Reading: 260 lb
